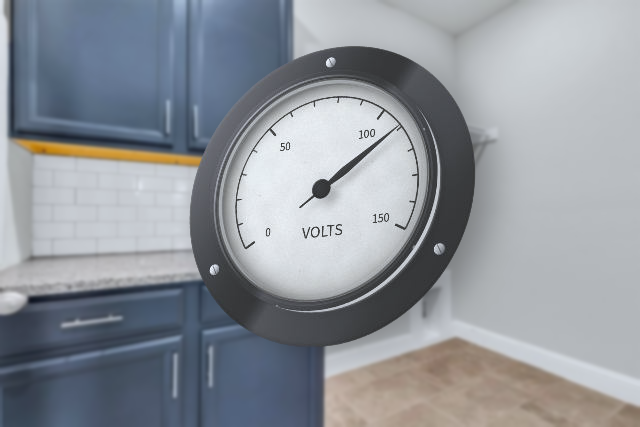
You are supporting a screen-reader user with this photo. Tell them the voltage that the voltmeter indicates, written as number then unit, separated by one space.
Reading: 110 V
